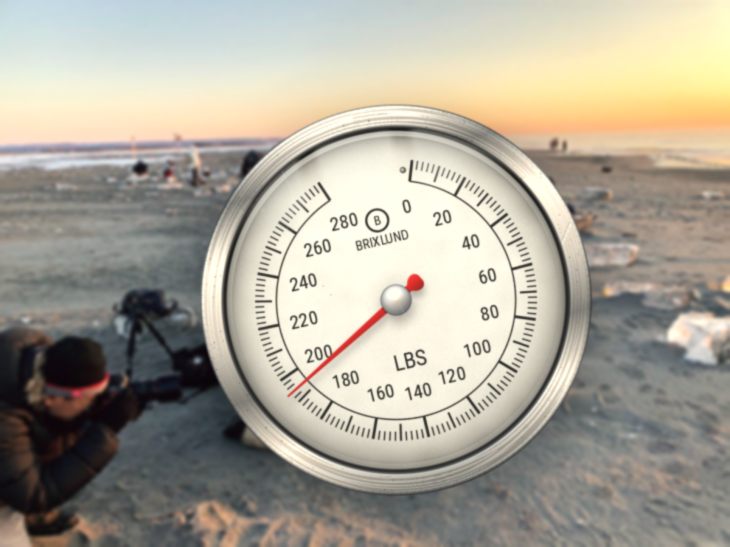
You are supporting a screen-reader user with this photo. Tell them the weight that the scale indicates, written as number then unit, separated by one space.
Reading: 194 lb
